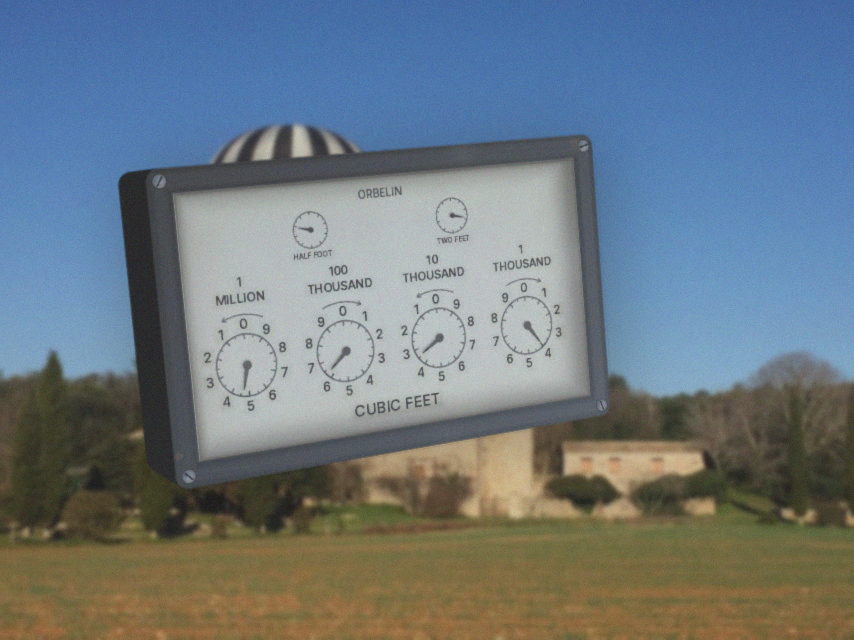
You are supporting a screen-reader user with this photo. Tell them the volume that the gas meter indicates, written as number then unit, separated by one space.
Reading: 463400 ft³
